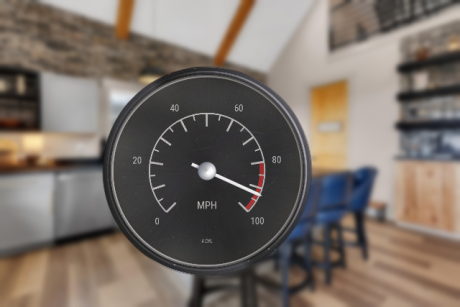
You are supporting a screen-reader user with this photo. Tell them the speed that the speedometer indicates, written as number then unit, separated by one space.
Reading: 92.5 mph
